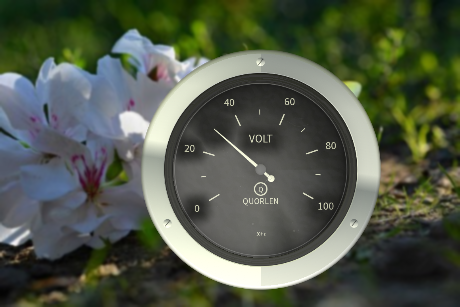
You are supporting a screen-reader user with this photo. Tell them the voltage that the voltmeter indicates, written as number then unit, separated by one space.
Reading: 30 V
